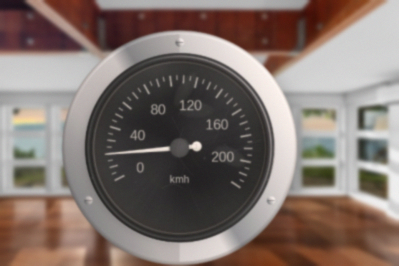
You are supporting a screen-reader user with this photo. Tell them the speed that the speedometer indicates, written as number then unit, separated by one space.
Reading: 20 km/h
